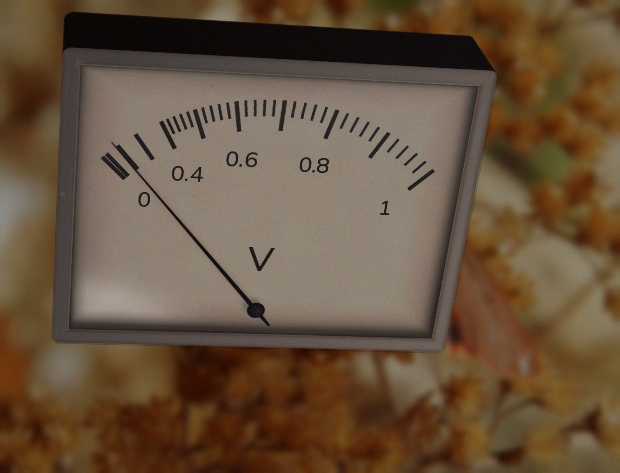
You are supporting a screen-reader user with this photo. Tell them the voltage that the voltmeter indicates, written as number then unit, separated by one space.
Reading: 0.2 V
